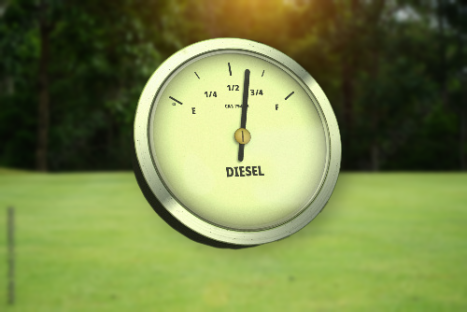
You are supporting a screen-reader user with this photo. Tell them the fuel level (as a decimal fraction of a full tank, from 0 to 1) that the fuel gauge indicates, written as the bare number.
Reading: 0.625
